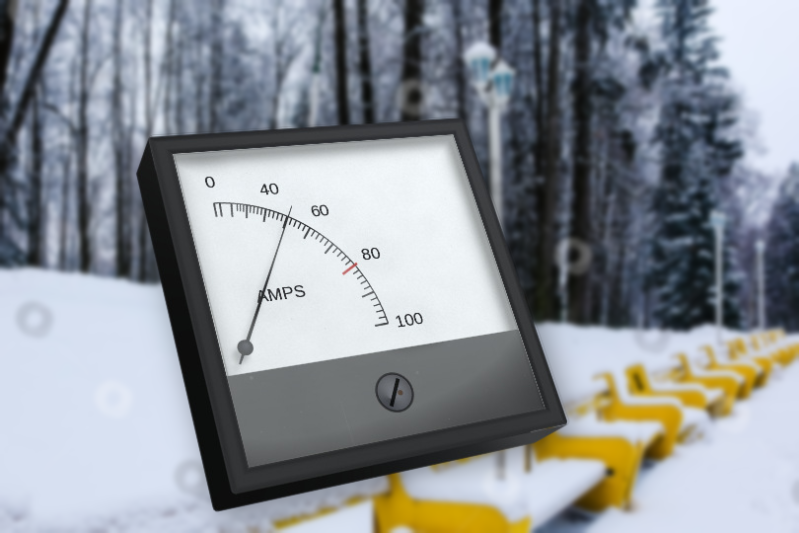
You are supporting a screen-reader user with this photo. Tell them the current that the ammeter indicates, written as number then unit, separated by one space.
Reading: 50 A
